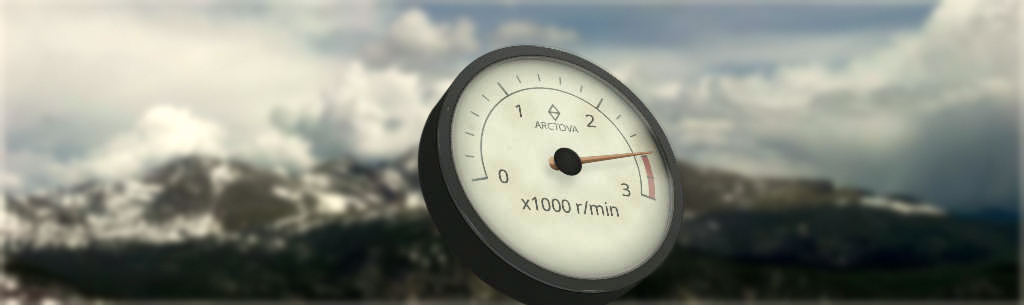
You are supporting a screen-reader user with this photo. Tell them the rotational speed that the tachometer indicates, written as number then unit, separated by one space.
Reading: 2600 rpm
